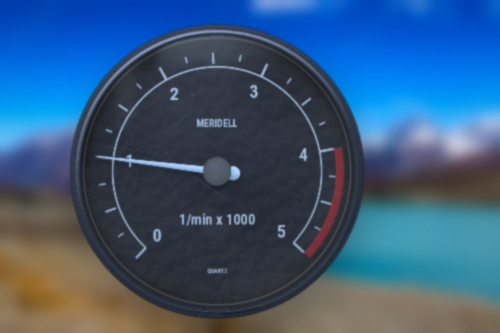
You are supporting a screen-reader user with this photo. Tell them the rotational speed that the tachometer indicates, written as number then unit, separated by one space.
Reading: 1000 rpm
